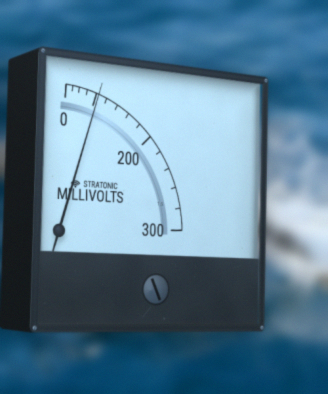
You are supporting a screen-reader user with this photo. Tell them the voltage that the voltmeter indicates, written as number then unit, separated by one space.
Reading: 100 mV
